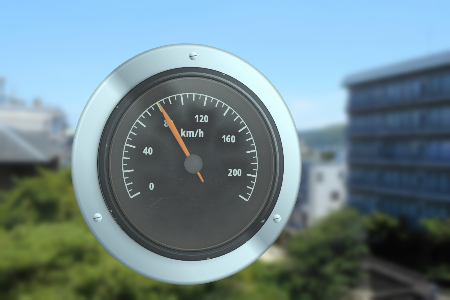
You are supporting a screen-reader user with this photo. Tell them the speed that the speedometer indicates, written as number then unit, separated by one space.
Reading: 80 km/h
